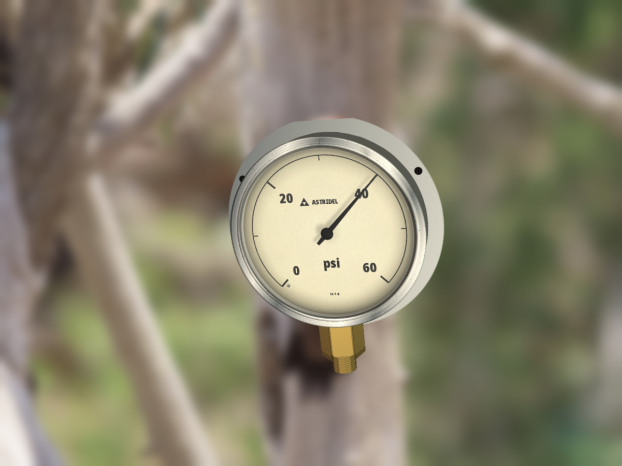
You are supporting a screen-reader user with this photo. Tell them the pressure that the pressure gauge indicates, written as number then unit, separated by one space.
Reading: 40 psi
